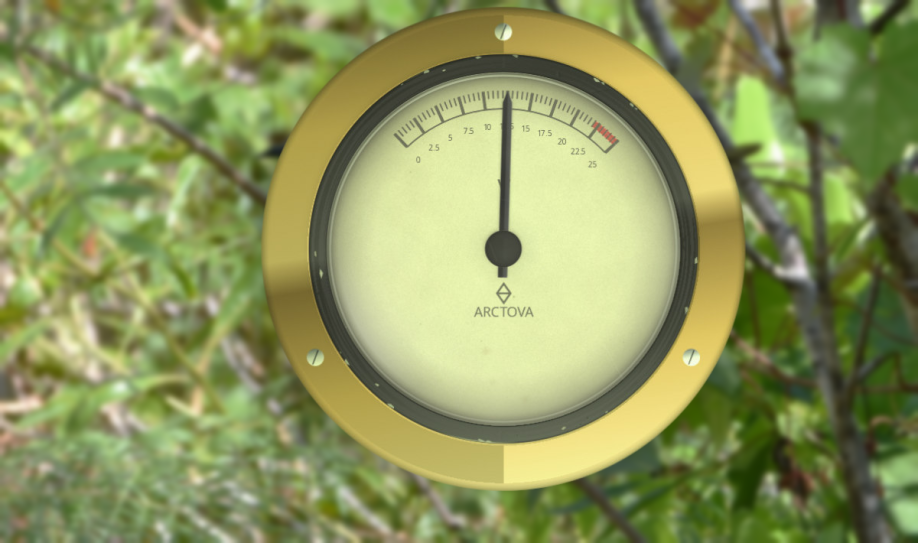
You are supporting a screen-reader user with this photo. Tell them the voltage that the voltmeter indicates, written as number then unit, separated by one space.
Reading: 12.5 V
